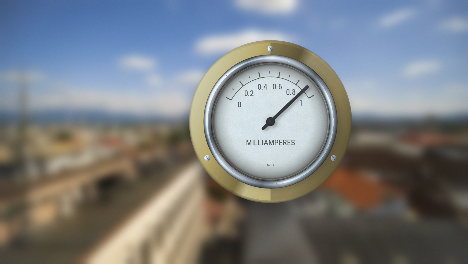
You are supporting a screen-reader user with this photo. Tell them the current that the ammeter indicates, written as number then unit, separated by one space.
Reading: 0.9 mA
